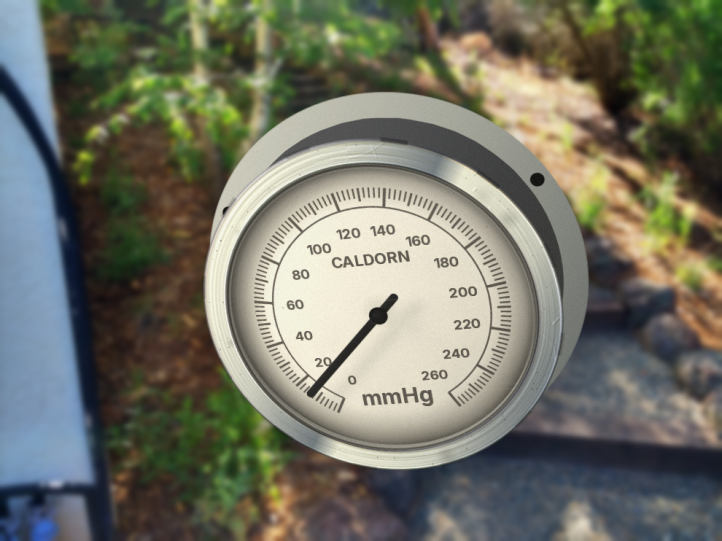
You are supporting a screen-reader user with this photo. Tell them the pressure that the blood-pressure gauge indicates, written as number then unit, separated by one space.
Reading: 14 mmHg
